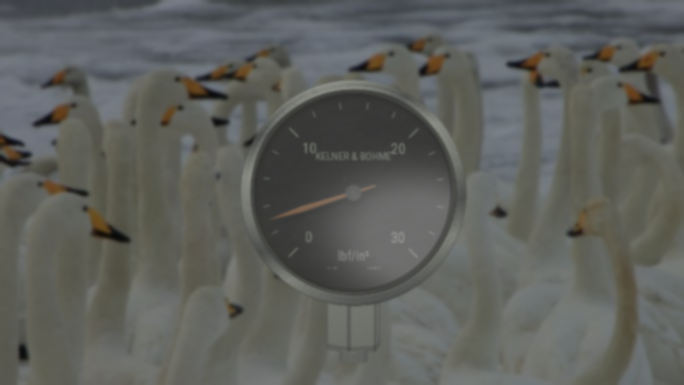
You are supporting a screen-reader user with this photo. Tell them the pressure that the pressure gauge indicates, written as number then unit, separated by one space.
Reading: 3 psi
